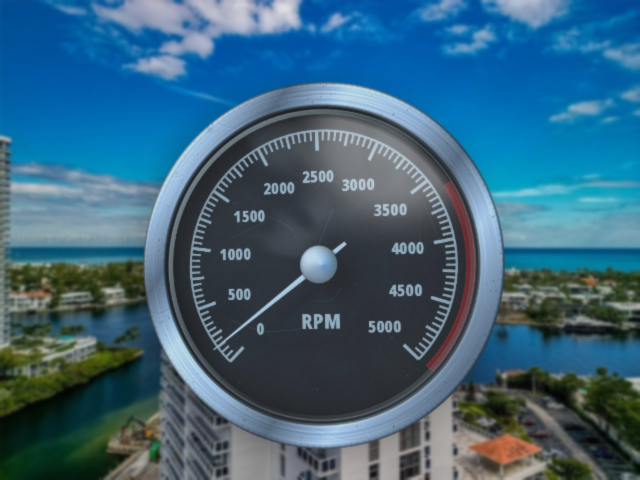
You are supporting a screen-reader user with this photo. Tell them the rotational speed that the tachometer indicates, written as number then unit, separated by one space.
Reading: 150 rpm
